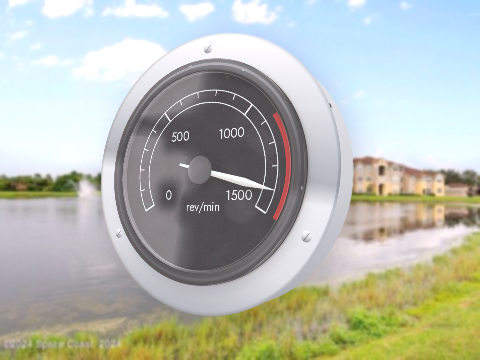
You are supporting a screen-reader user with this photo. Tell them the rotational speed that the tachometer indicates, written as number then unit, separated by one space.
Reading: 1400 rpm
